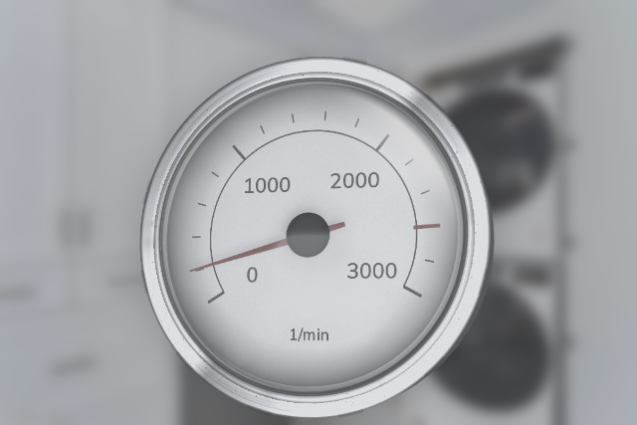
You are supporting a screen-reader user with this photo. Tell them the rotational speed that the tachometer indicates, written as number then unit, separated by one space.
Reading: 200 rpm
